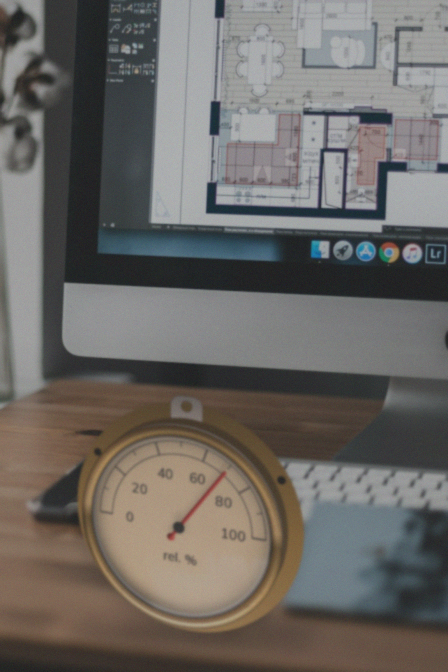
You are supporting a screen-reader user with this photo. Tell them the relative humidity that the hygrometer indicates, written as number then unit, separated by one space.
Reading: 70 %
